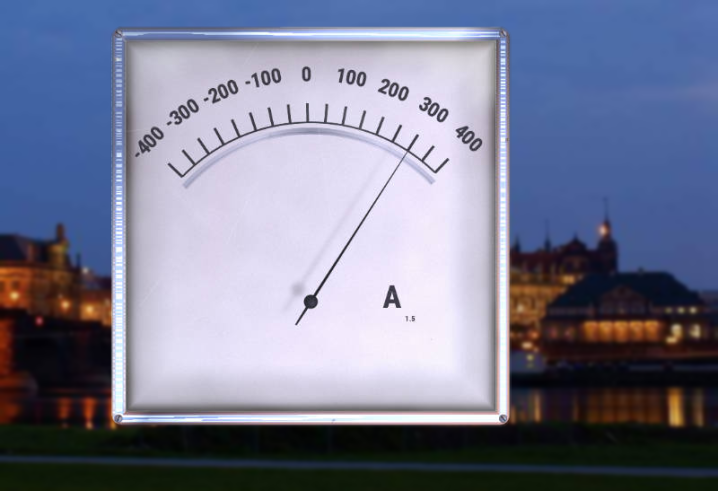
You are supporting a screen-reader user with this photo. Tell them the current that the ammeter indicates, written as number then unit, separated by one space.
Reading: 300 A
